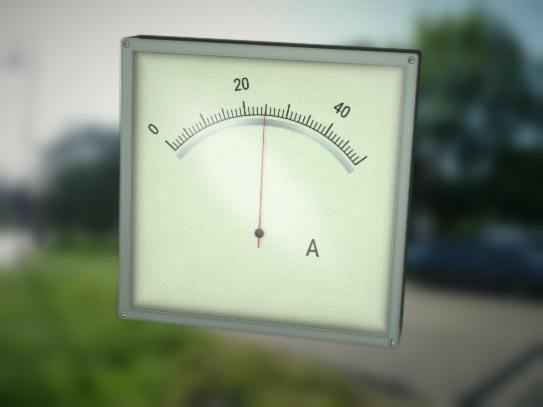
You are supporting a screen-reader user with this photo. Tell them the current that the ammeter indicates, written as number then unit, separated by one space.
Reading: 25 A
